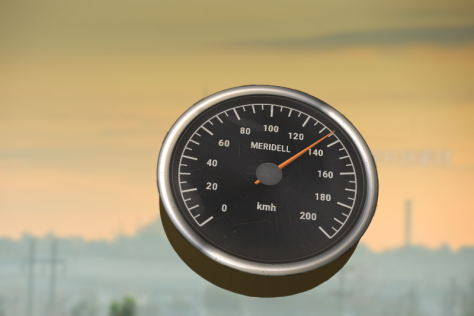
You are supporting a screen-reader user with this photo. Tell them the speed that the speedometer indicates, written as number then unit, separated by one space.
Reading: 135 km/h
